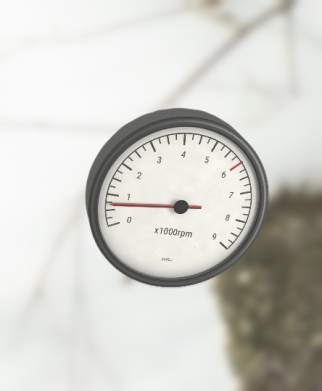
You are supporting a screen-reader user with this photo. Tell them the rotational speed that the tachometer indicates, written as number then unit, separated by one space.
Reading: 750 rpm
